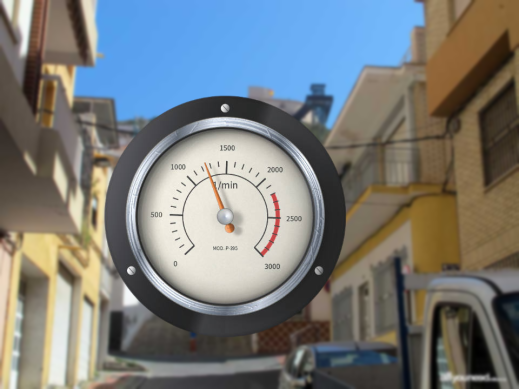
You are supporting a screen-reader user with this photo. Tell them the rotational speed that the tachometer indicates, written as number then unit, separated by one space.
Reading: 1250 rpm
